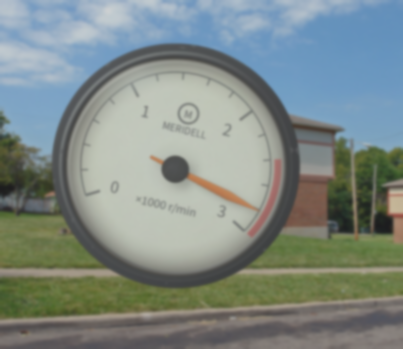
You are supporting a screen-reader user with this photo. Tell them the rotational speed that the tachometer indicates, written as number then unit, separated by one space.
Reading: 2800 rpm
